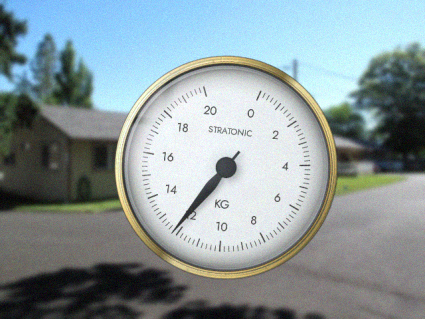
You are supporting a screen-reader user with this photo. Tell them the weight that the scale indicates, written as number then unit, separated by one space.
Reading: 12.2 kg
